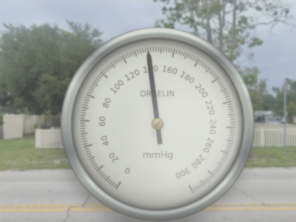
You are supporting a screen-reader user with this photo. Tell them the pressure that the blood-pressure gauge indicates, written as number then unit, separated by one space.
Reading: 140 mmHg
